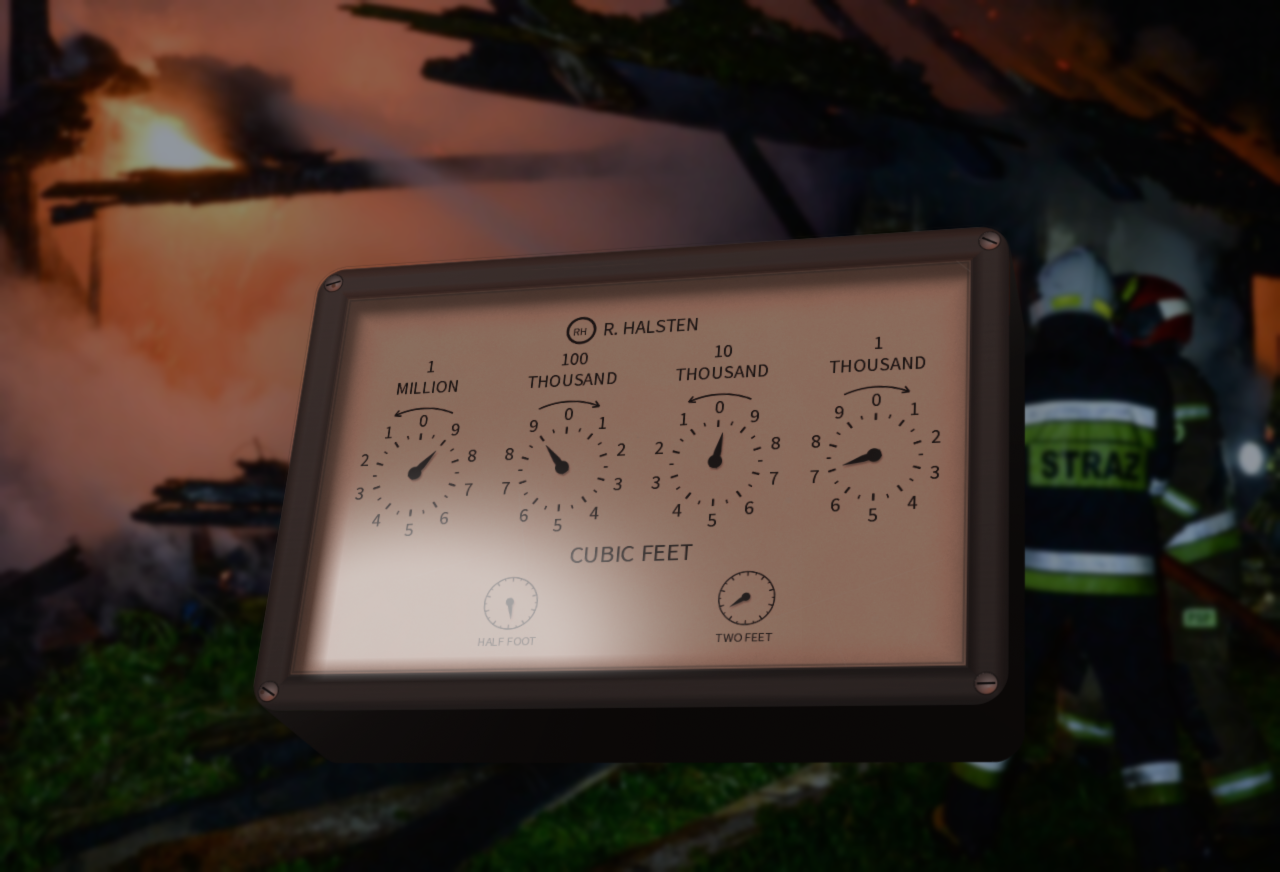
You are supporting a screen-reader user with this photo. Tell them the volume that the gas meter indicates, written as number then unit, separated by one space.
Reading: 889700 ft³
